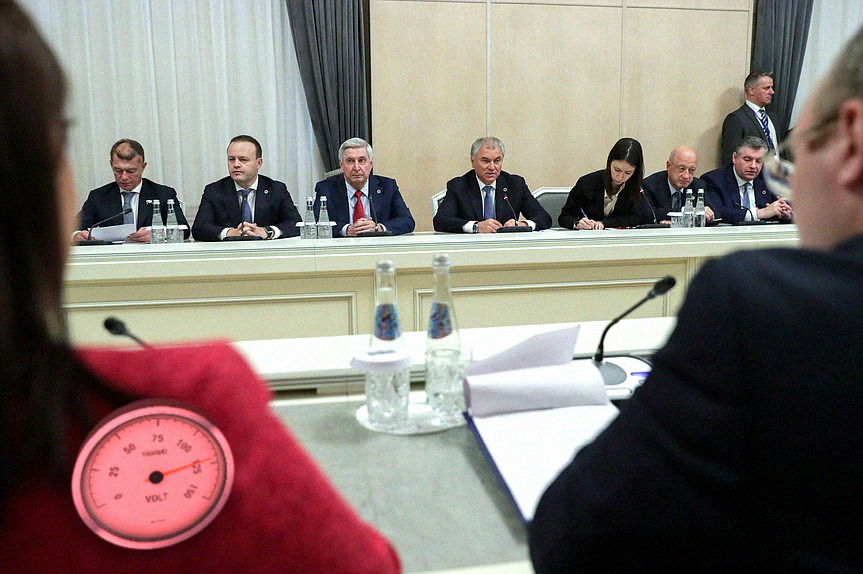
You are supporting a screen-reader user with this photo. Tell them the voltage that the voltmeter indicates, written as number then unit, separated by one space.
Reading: 120 V
